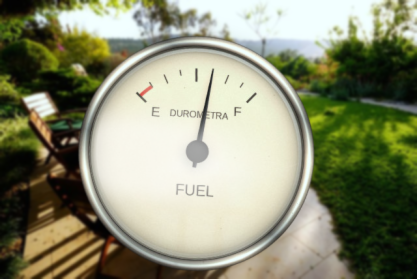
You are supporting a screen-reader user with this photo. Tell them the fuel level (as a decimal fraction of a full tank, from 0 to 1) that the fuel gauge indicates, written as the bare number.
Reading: 0.625
